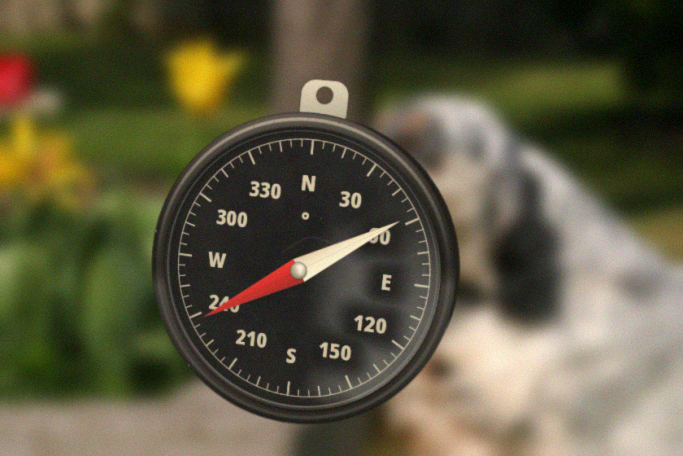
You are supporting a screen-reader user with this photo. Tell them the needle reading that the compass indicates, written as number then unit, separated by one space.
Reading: 237.5 °
